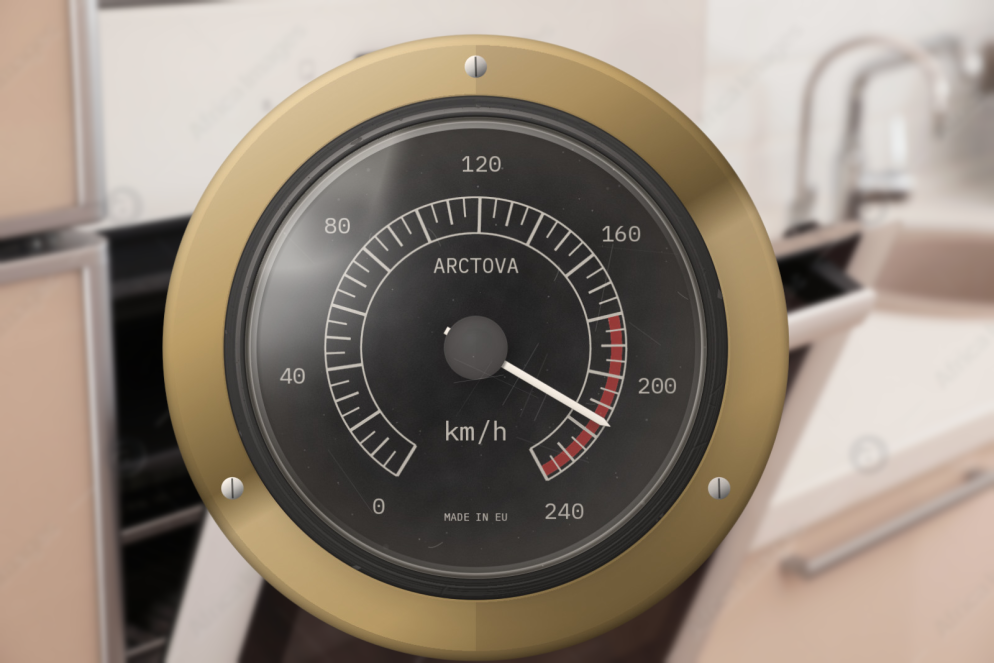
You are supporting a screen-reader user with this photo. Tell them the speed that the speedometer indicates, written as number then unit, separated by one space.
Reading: 215 km/h
